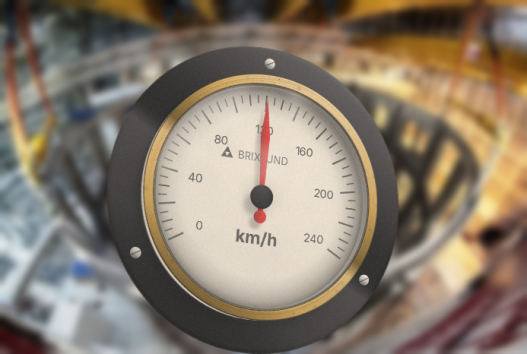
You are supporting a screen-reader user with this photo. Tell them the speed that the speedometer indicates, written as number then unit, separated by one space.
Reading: 120 km/h
